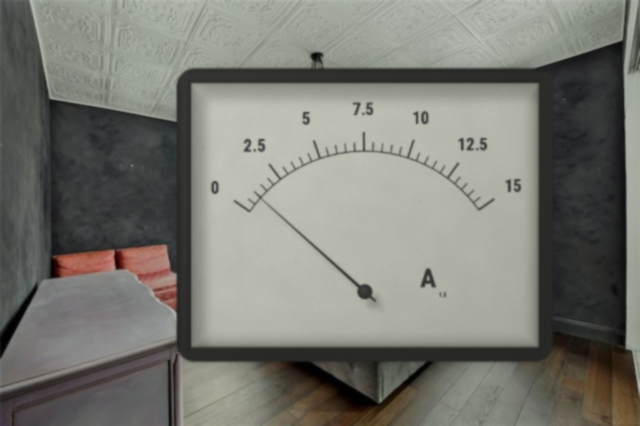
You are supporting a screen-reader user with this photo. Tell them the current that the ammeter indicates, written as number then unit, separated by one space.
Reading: 1 A
